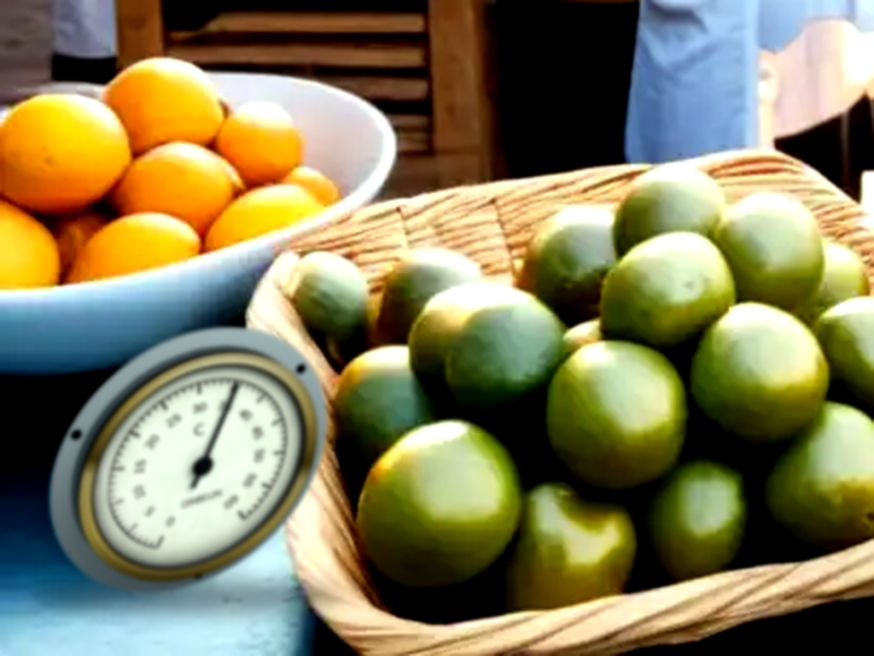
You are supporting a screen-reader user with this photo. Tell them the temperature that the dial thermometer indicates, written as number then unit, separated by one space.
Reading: 35 °C
